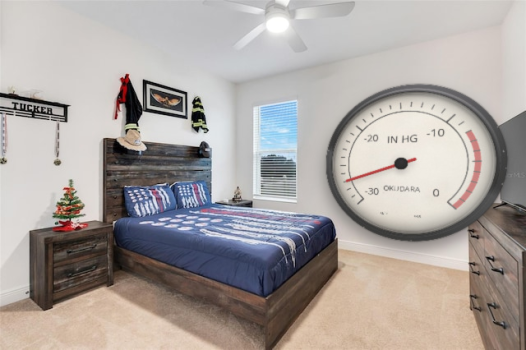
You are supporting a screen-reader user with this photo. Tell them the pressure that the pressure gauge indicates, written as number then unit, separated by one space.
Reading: -27 inHg
